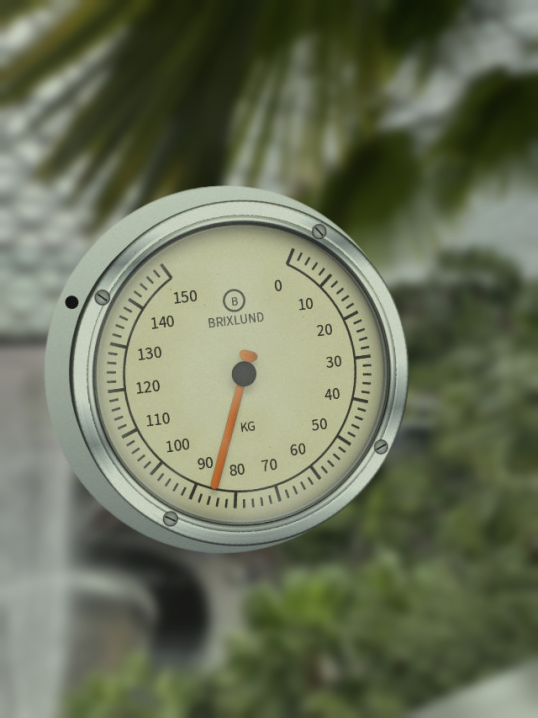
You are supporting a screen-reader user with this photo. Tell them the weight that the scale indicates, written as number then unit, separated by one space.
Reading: 86 kg
